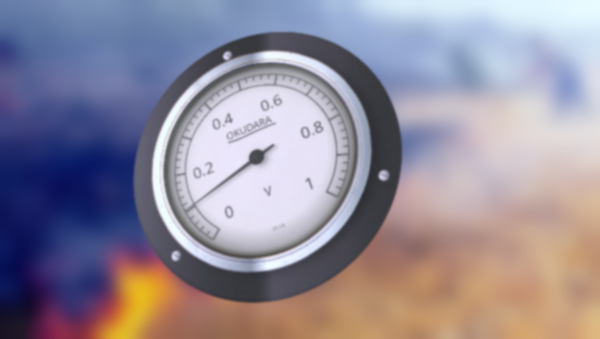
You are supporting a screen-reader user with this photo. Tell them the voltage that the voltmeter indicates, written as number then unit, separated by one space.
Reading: 0.1 V
